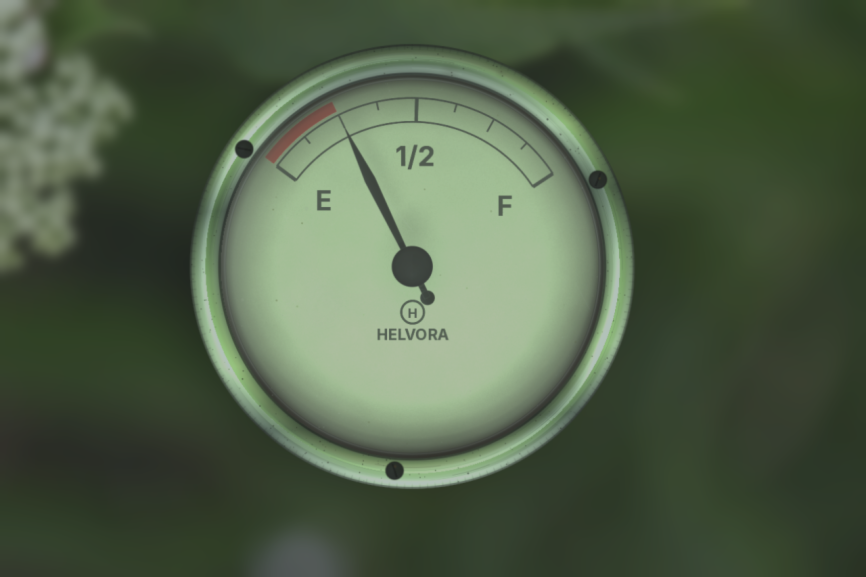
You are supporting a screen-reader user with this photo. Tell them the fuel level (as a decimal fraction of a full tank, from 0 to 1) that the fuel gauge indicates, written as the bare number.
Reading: 0.25
